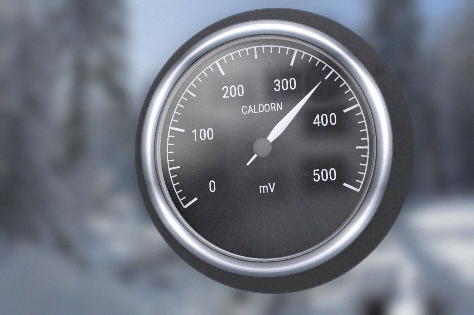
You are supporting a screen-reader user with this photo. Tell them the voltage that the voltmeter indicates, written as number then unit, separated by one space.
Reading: 350 mV
